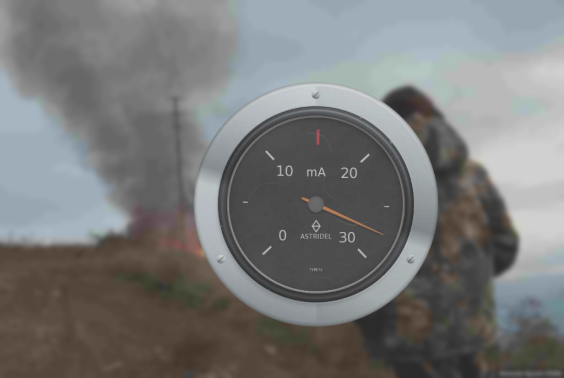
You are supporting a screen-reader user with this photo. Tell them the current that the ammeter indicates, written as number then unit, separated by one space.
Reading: 27.5 mA
